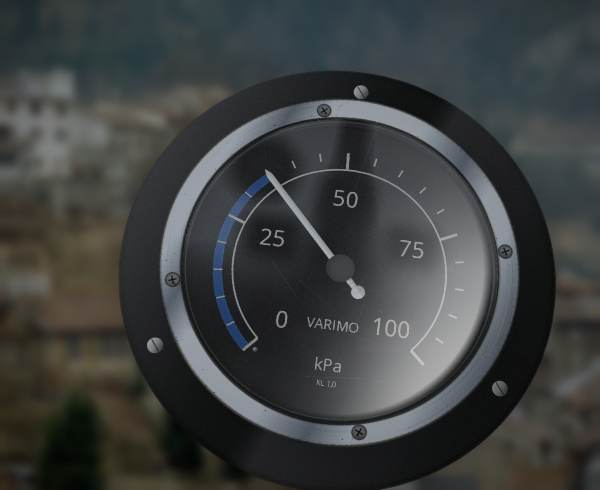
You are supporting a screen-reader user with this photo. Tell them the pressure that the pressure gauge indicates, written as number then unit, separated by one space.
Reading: 35 kPa
